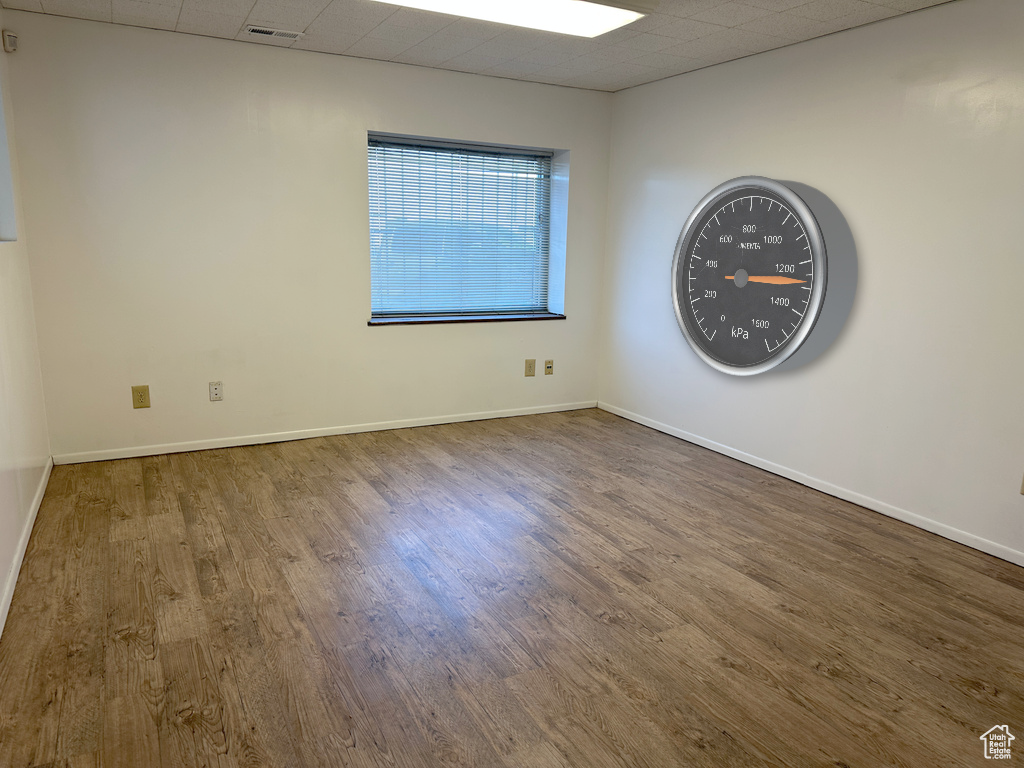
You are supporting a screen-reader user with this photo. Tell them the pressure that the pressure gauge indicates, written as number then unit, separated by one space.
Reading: 1275 kPa
